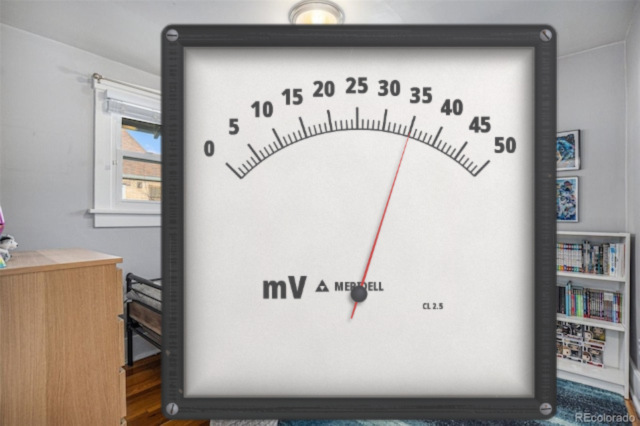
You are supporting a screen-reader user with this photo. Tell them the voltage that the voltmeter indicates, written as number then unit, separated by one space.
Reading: 35 mV
